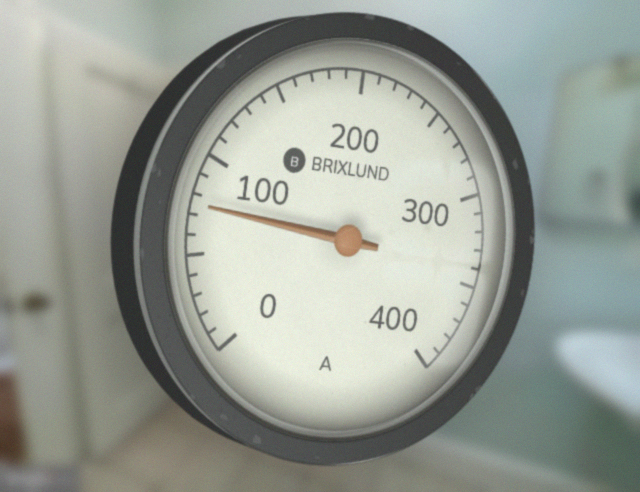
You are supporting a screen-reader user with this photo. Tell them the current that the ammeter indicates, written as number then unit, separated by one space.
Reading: 75 A
